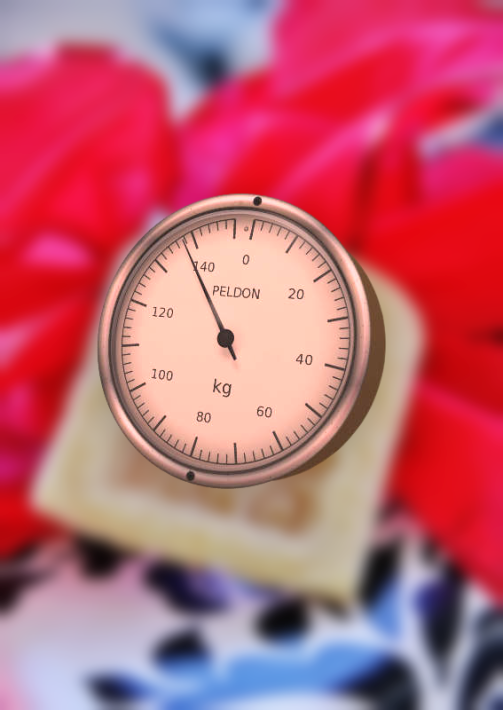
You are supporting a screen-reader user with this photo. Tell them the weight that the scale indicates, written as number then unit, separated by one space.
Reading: 138 kg
